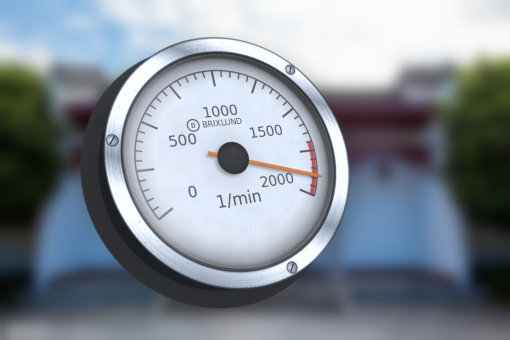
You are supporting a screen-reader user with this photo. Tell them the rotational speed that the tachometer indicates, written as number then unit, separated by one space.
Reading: 1900 rpm
